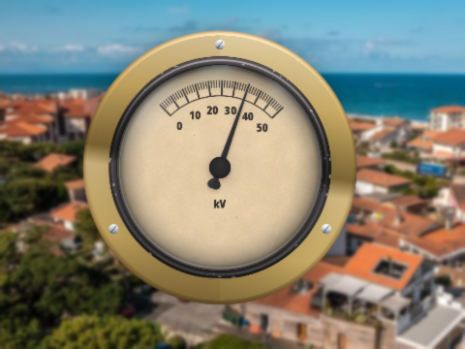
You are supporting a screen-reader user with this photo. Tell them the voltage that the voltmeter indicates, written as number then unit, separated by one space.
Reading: 35 kV
